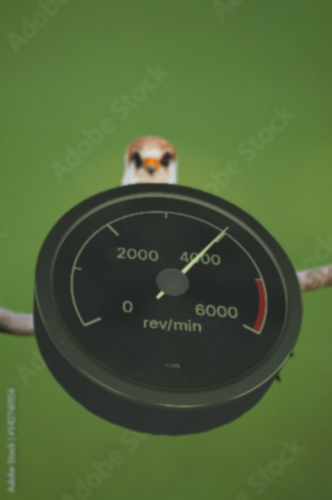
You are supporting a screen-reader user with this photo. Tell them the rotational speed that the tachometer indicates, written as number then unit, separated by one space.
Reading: 4000 rpm
